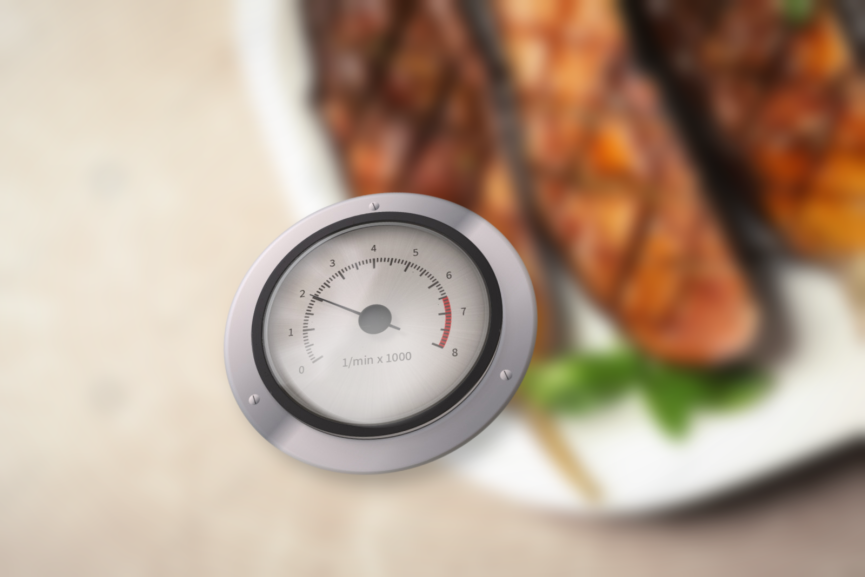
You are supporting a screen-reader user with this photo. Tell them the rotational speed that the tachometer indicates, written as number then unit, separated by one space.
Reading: 2000 rpm
